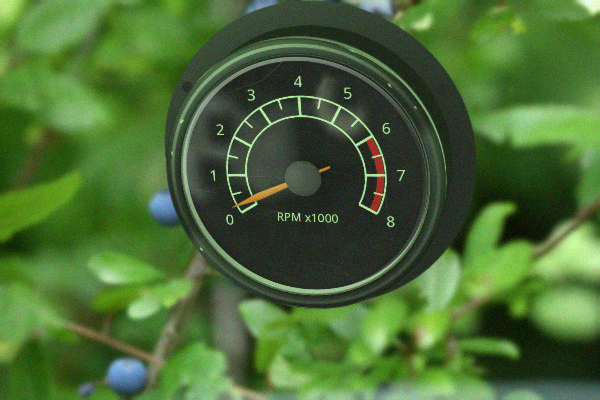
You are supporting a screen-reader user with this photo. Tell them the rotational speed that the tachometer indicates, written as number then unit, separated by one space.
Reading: 250 rpm
